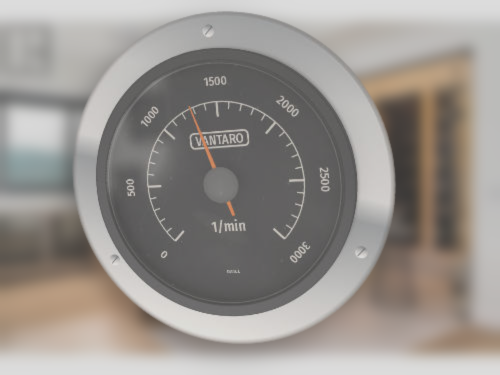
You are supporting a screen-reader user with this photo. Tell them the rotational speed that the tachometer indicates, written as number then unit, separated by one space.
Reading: 1300 rpm
